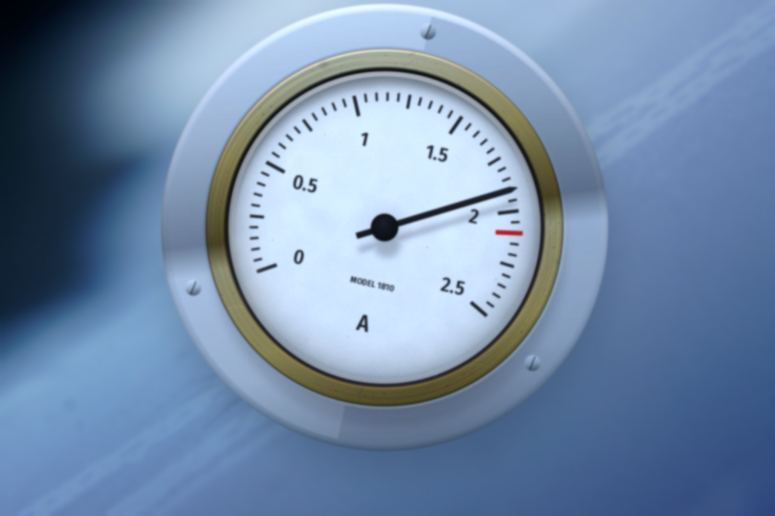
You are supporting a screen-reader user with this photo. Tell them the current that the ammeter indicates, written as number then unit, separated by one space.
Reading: 1.9 A
